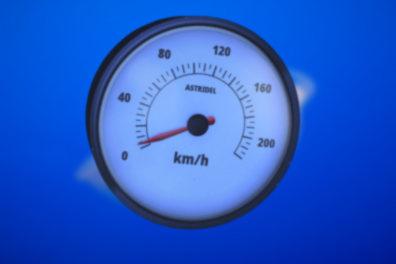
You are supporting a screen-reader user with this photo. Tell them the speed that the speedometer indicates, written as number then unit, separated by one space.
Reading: 5 km/h
